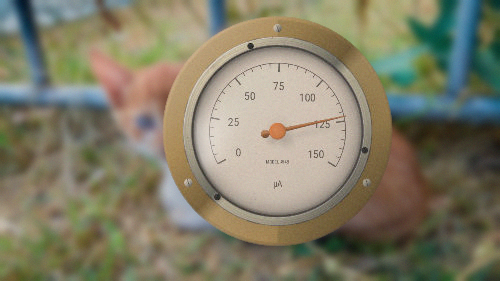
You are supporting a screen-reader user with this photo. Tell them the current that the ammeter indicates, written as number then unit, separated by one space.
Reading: 122.5 µA
